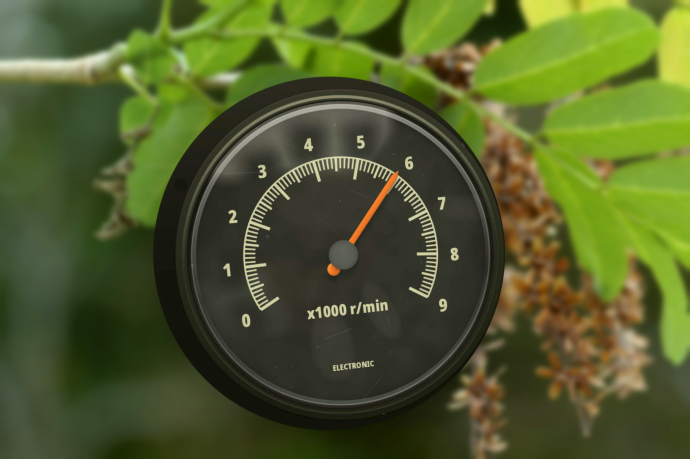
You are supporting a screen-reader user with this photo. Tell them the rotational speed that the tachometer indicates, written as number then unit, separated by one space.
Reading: 5900 rpm
